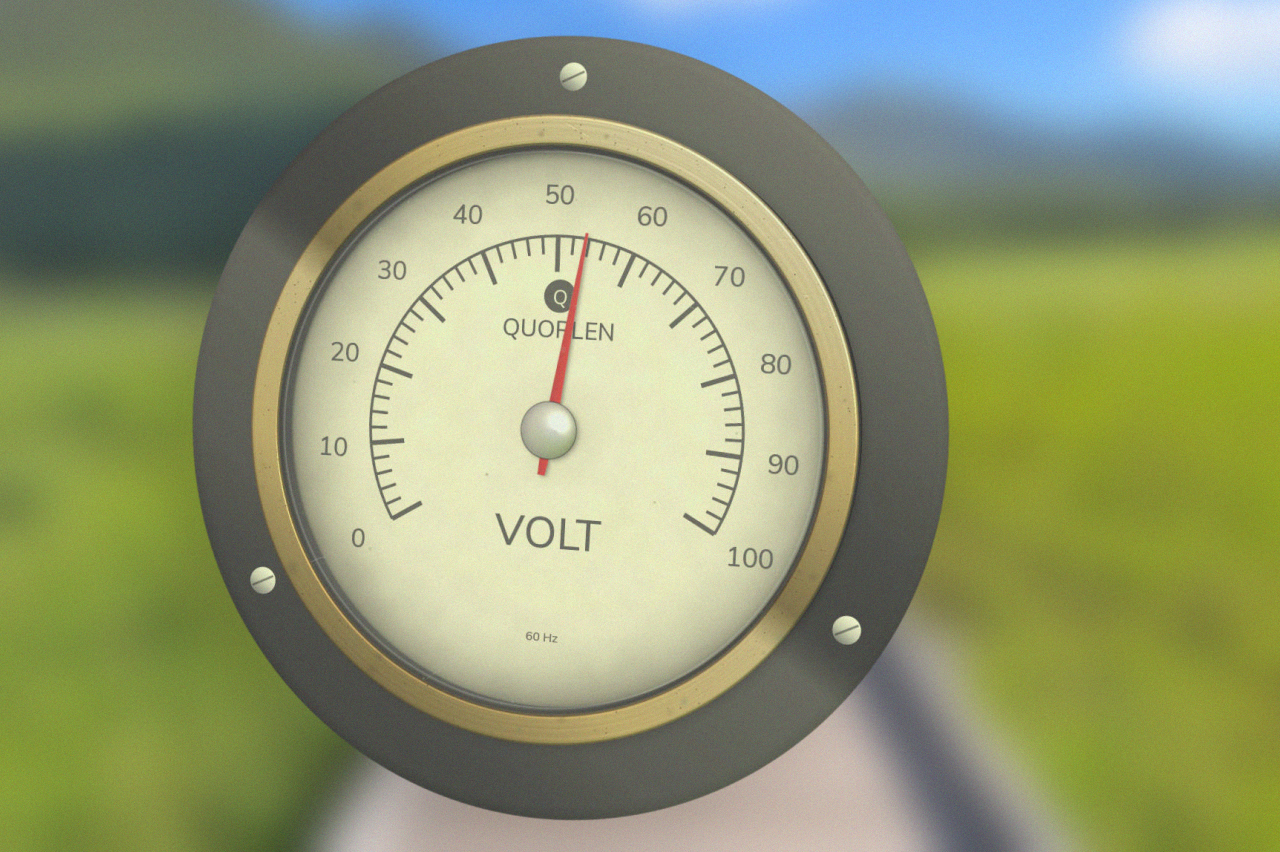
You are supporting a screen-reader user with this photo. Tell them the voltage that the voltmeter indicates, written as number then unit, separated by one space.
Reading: 54 V
